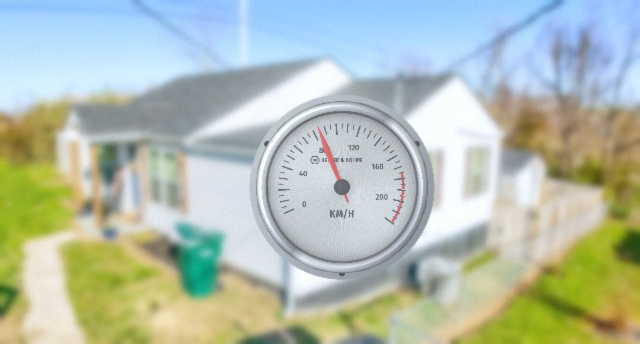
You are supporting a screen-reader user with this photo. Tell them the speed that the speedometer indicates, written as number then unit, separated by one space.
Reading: 85 km/h
